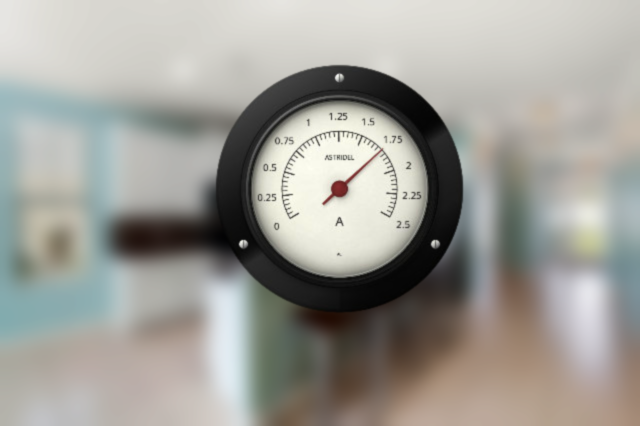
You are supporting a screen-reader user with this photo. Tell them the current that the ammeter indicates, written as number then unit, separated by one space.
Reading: 1.75 A
